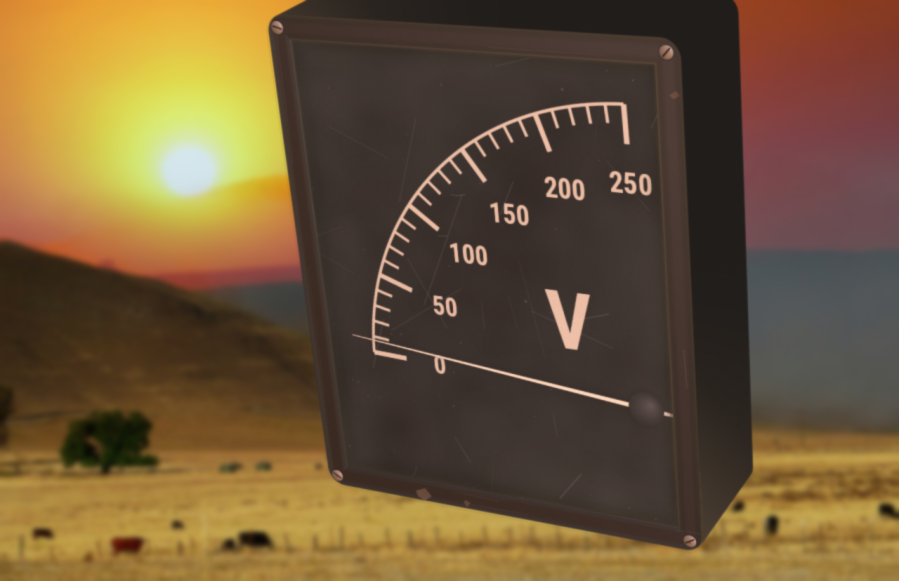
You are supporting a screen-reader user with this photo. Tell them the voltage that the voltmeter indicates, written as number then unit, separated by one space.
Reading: 10 V
